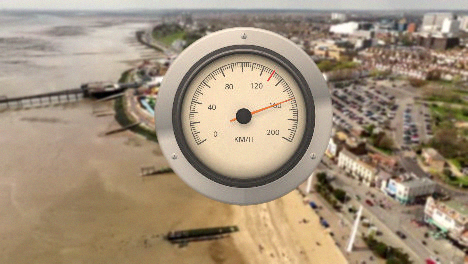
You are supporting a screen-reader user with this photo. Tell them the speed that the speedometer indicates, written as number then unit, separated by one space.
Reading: 160 km/h
